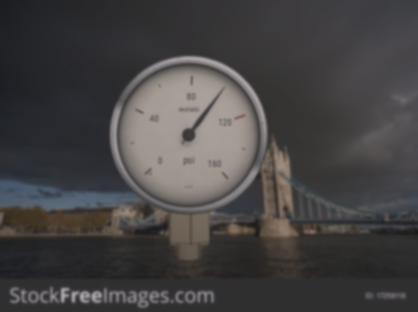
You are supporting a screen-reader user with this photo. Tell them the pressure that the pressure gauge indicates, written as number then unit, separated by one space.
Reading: 100 psi
